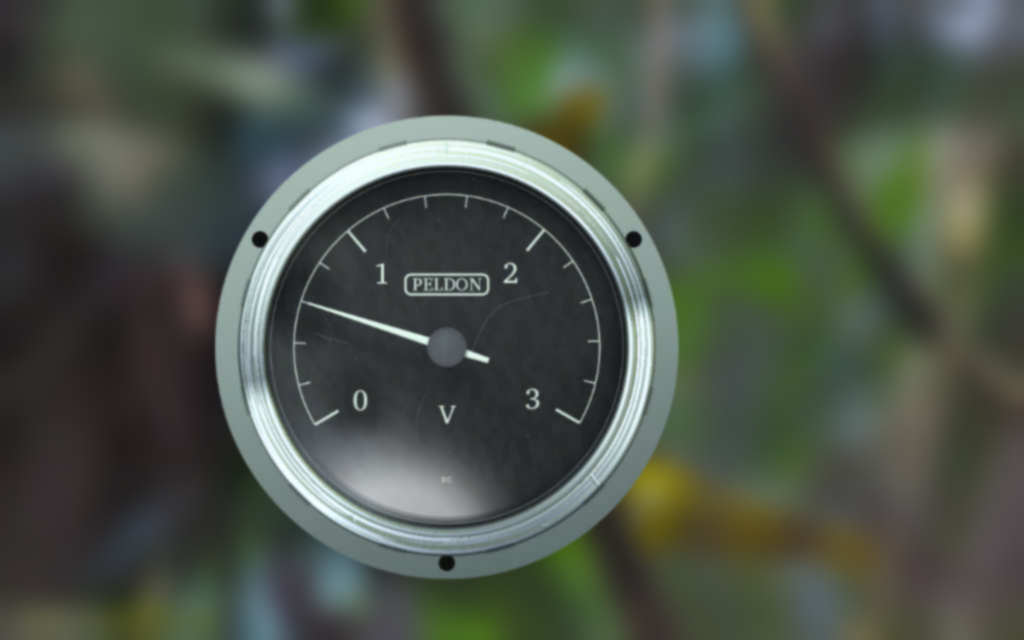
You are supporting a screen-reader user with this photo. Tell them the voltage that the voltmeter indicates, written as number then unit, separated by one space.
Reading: 0.6 V
